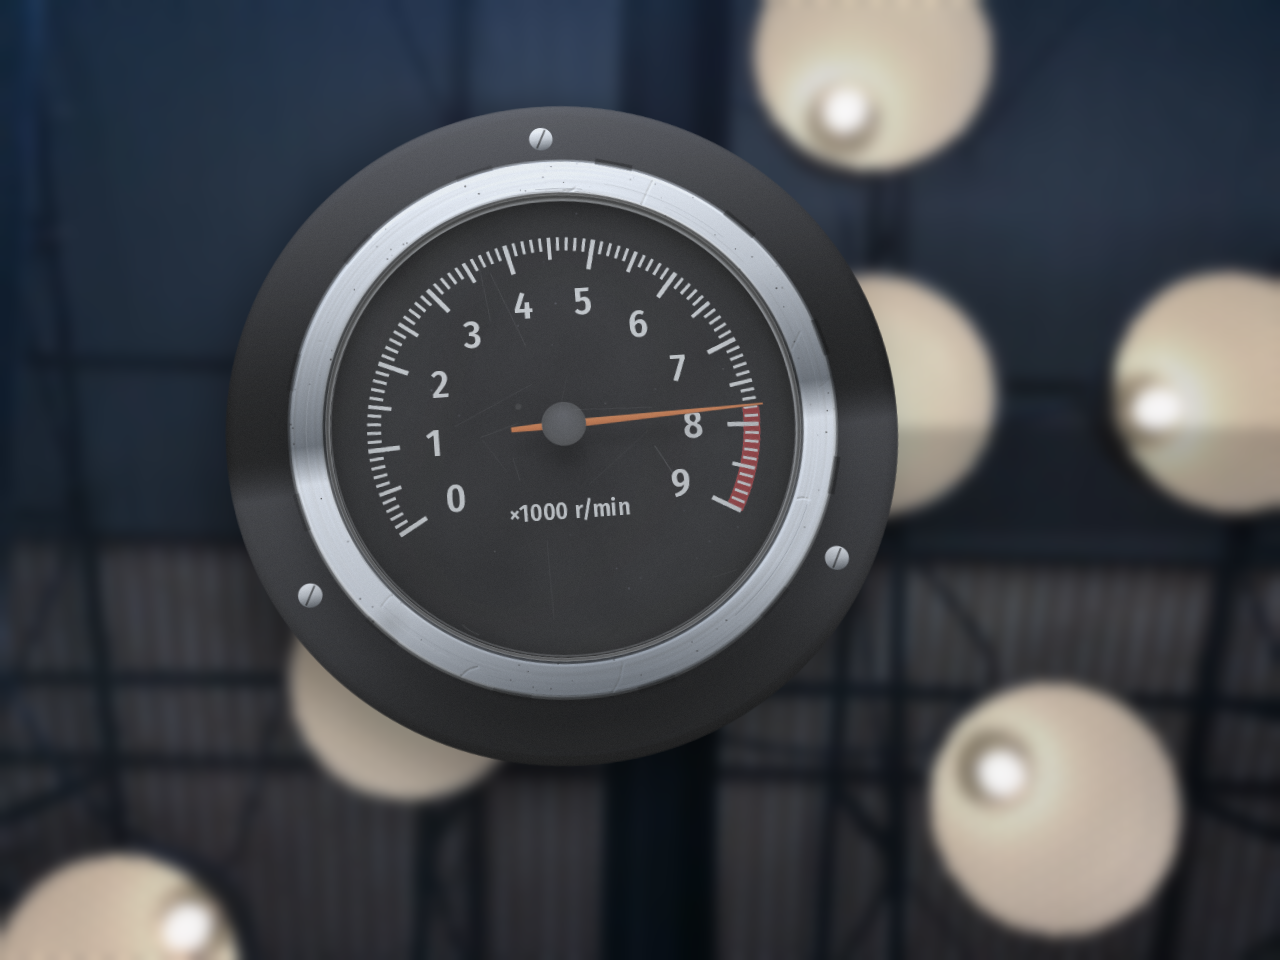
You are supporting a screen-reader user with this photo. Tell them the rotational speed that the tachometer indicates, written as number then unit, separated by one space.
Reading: 7800 rpm
